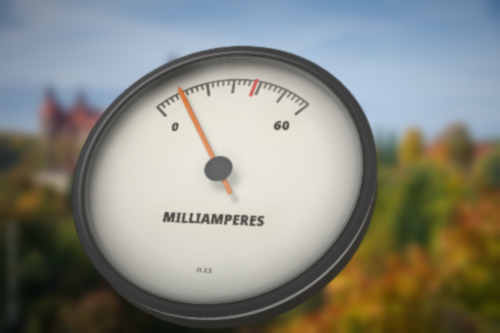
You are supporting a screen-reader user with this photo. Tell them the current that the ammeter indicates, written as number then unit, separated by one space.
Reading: 10 mA
